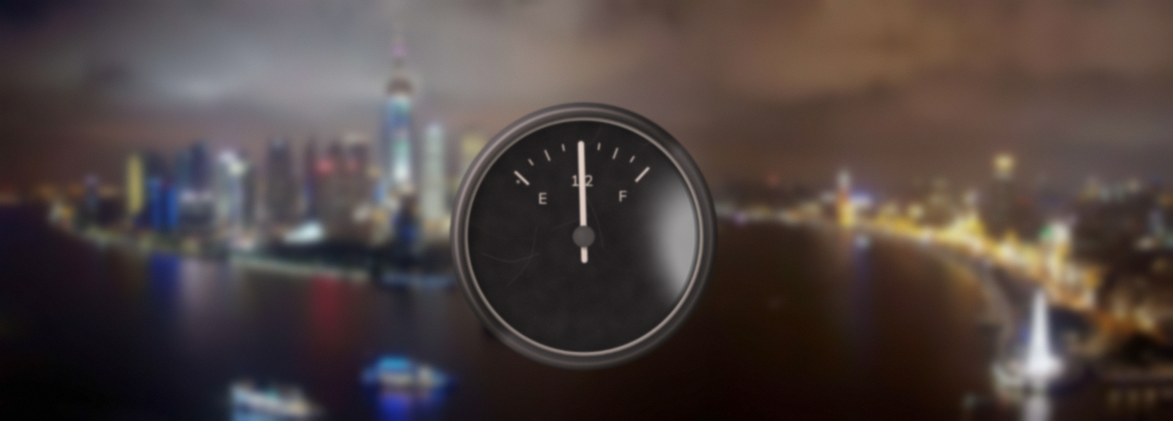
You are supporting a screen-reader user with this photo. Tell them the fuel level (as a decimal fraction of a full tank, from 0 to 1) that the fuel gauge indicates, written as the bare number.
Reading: 0.5
